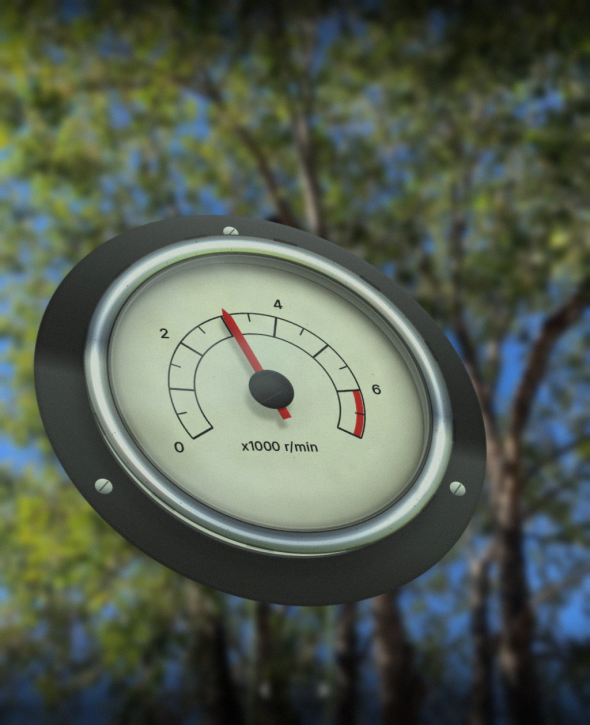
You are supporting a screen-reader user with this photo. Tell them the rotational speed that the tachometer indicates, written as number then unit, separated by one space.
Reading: 3000 rpm
